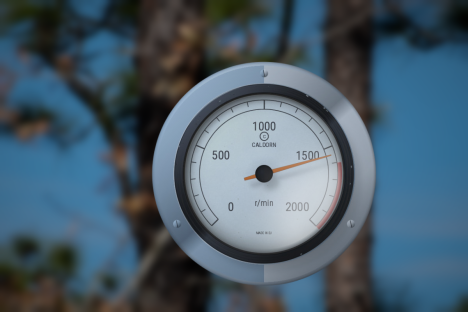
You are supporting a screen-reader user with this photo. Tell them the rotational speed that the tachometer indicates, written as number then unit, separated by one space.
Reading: 1550 rpm
